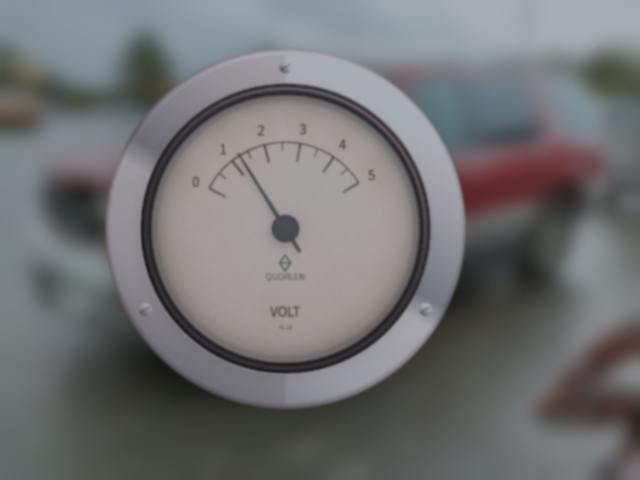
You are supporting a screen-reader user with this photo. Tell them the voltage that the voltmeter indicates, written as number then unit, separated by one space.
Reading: 1.25 V
